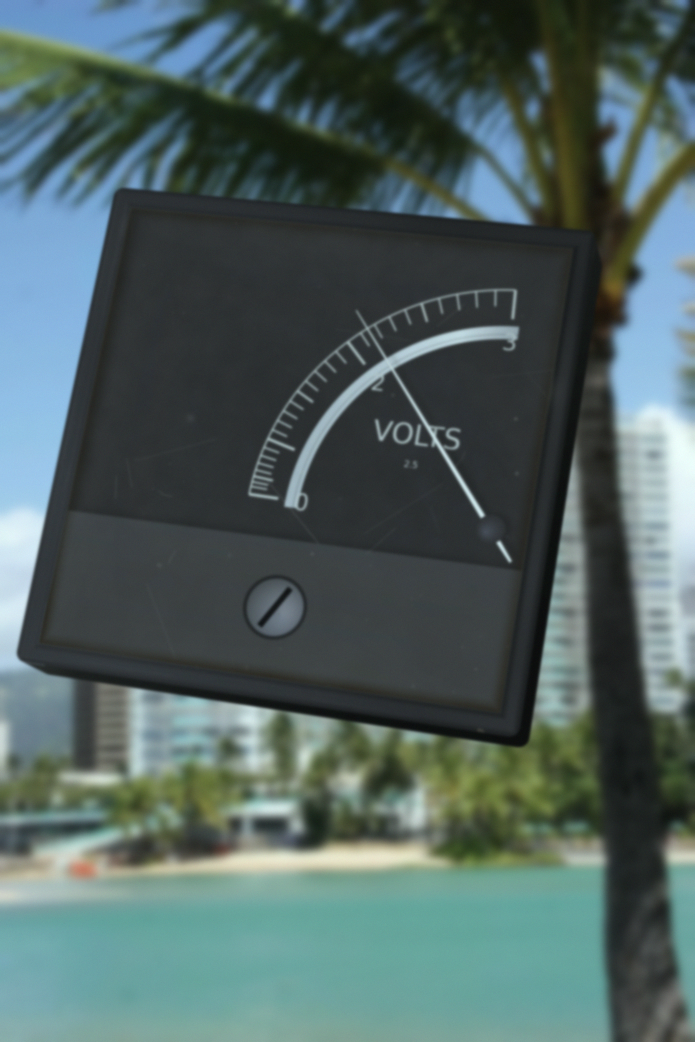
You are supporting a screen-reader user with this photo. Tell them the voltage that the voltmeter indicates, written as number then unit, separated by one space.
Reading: 2.15 V
